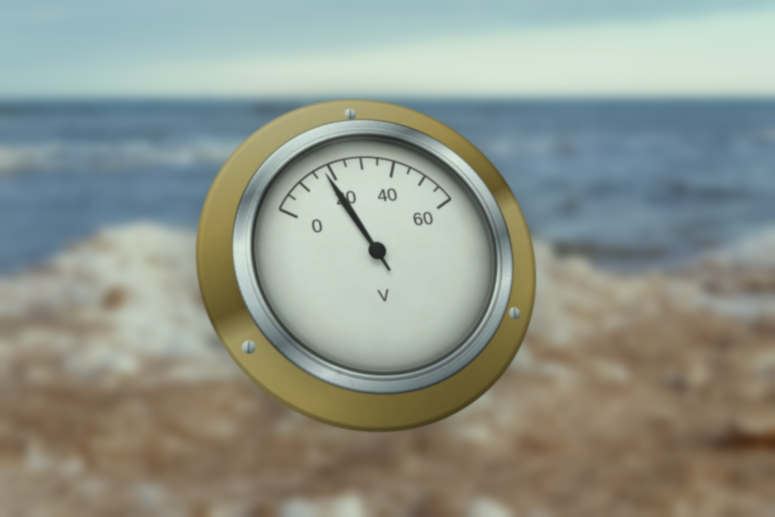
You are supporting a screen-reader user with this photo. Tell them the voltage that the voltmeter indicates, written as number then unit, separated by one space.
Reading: 17.5 V
